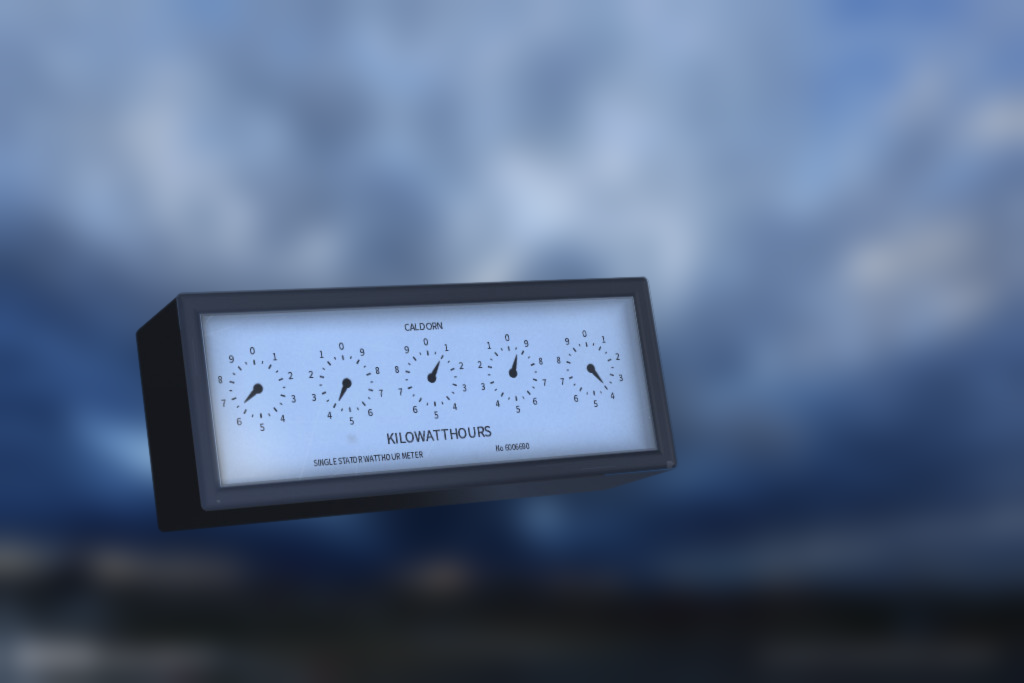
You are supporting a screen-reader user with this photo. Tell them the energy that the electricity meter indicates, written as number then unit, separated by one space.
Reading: 64094 kWh
